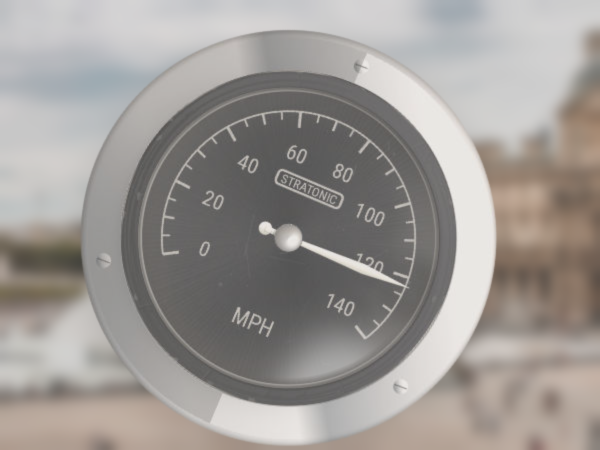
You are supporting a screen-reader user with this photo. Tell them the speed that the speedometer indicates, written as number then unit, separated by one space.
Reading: 122.5 mph
